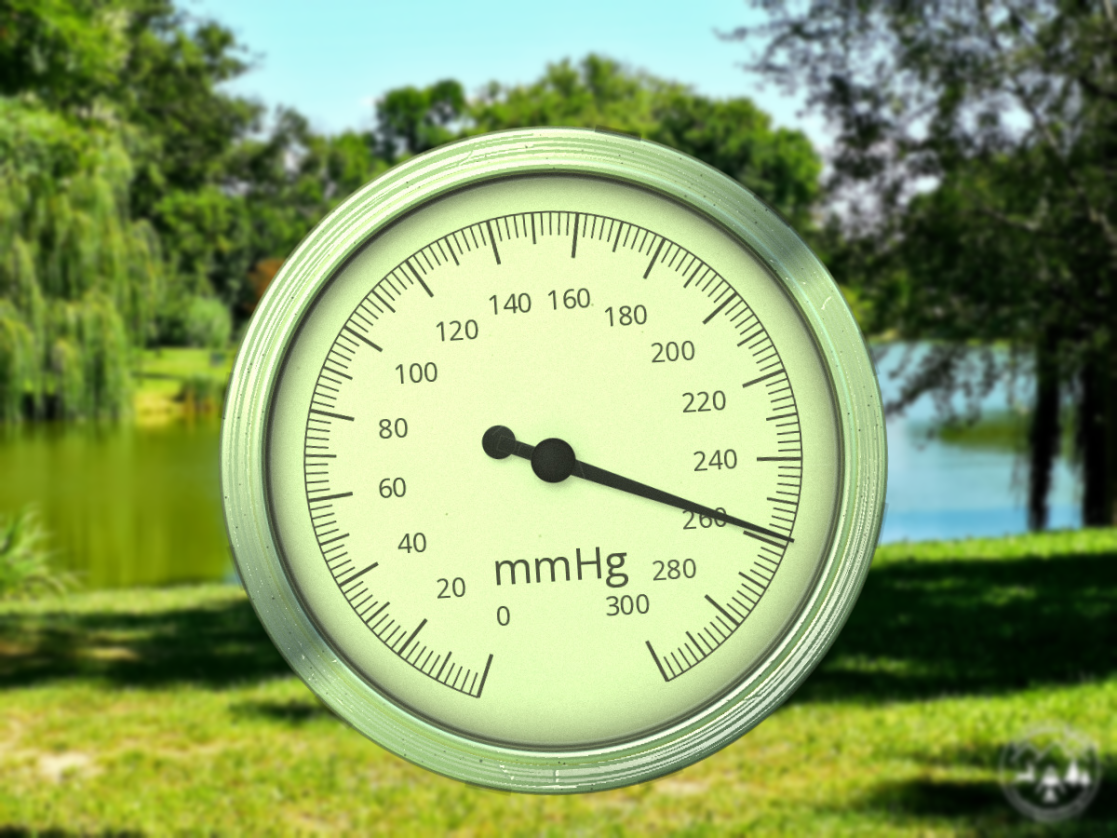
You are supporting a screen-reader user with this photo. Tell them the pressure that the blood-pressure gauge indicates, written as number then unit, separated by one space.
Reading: 258 mmHg
